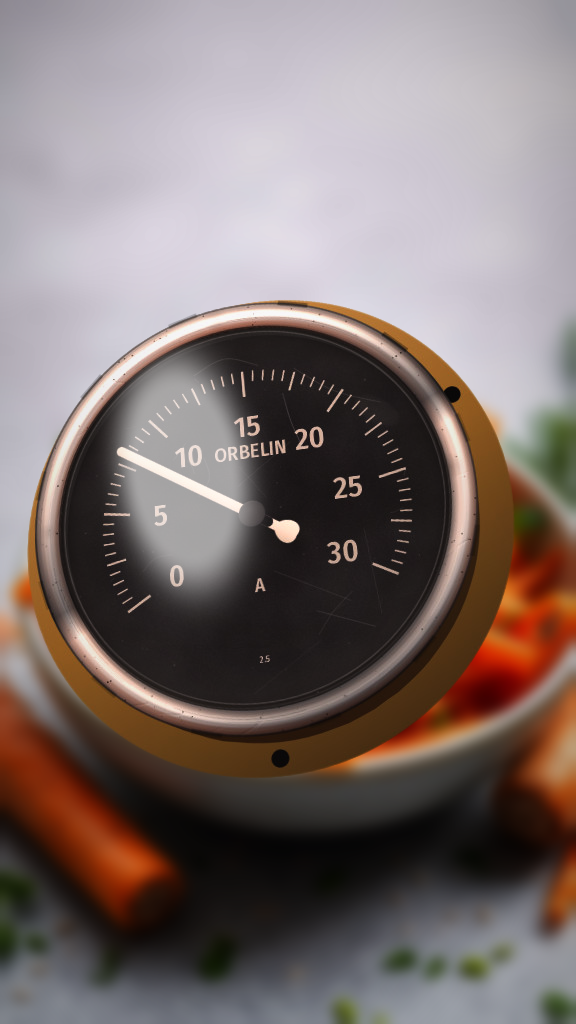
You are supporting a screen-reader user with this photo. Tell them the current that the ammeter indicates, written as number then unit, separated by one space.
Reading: 8 A
